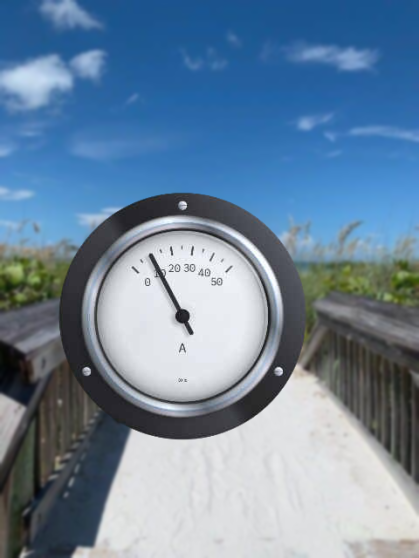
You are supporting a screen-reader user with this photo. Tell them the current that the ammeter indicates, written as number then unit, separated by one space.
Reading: 10 A
